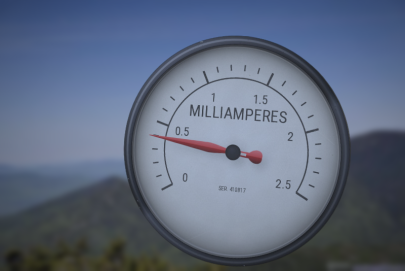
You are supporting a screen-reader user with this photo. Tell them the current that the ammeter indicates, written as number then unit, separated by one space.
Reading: 0.4 mA
